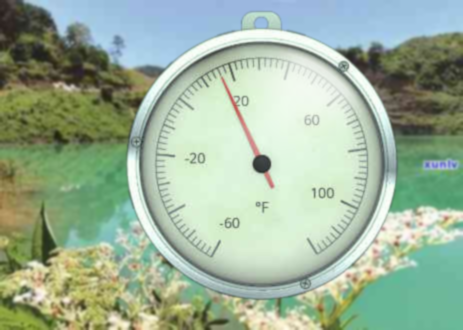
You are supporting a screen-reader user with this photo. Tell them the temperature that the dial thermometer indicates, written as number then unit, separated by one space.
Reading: 16 °F
